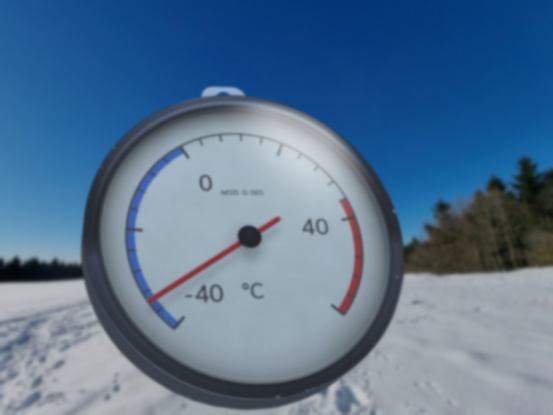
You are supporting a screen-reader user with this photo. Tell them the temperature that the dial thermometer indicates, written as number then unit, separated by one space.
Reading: -34 °C
